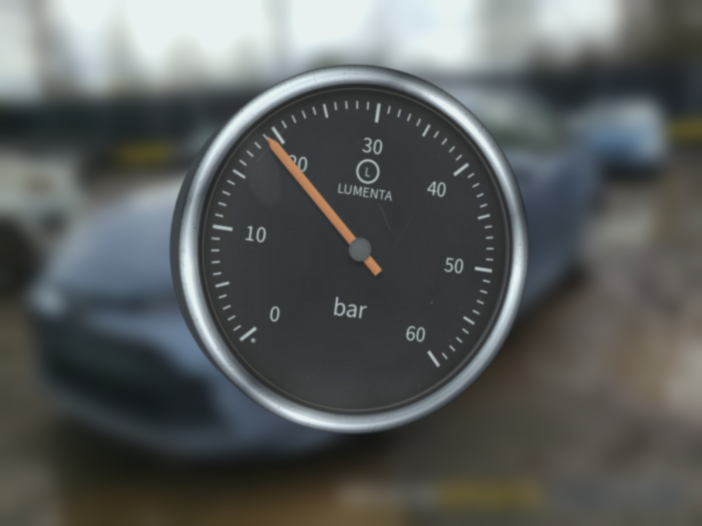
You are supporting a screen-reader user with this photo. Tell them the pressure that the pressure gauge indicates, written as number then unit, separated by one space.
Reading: 19 bar
